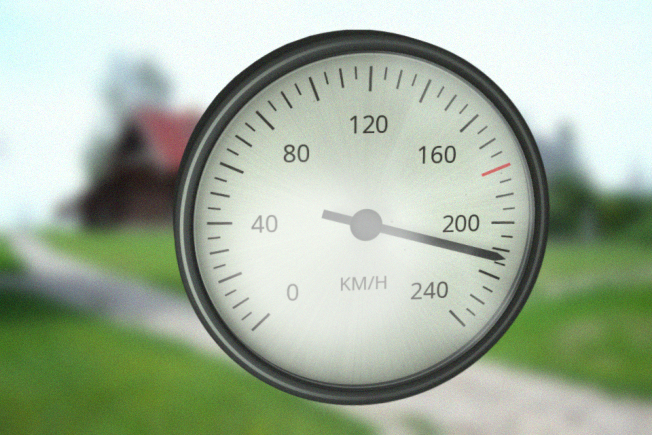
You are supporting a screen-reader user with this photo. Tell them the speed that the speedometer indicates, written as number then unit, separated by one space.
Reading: 212.5 km/h
